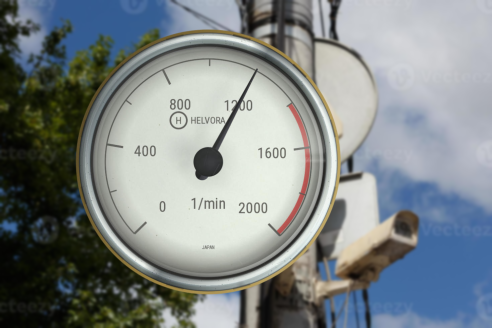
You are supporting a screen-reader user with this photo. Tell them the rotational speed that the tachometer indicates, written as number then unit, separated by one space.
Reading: 1200 rpm
